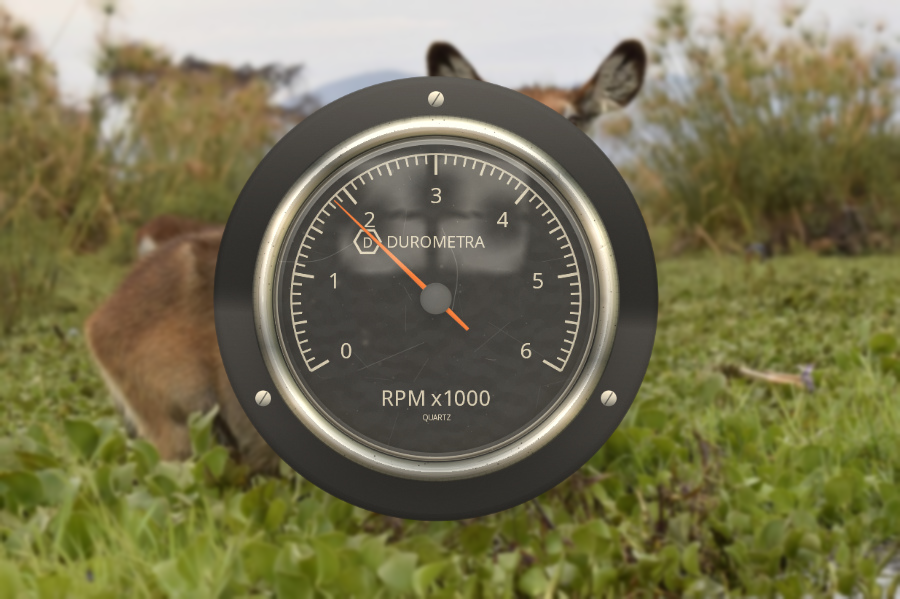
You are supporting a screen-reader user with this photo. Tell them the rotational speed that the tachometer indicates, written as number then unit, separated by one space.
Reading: 1850 rpm
